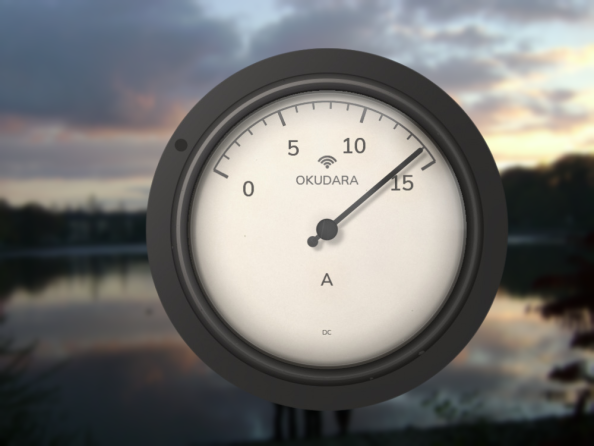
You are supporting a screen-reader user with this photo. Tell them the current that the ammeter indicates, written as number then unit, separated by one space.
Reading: 14 A
